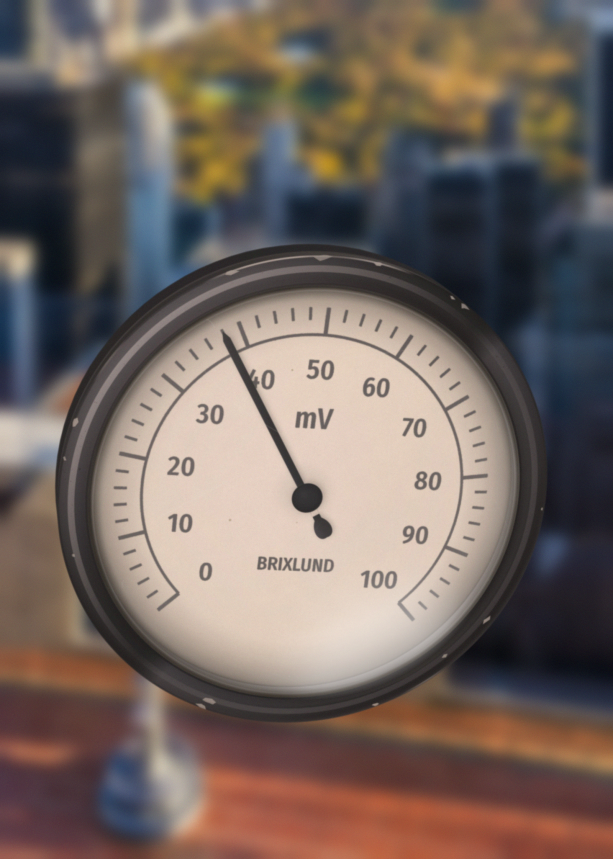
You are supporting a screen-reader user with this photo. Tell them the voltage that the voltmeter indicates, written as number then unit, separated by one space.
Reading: 38 mV
